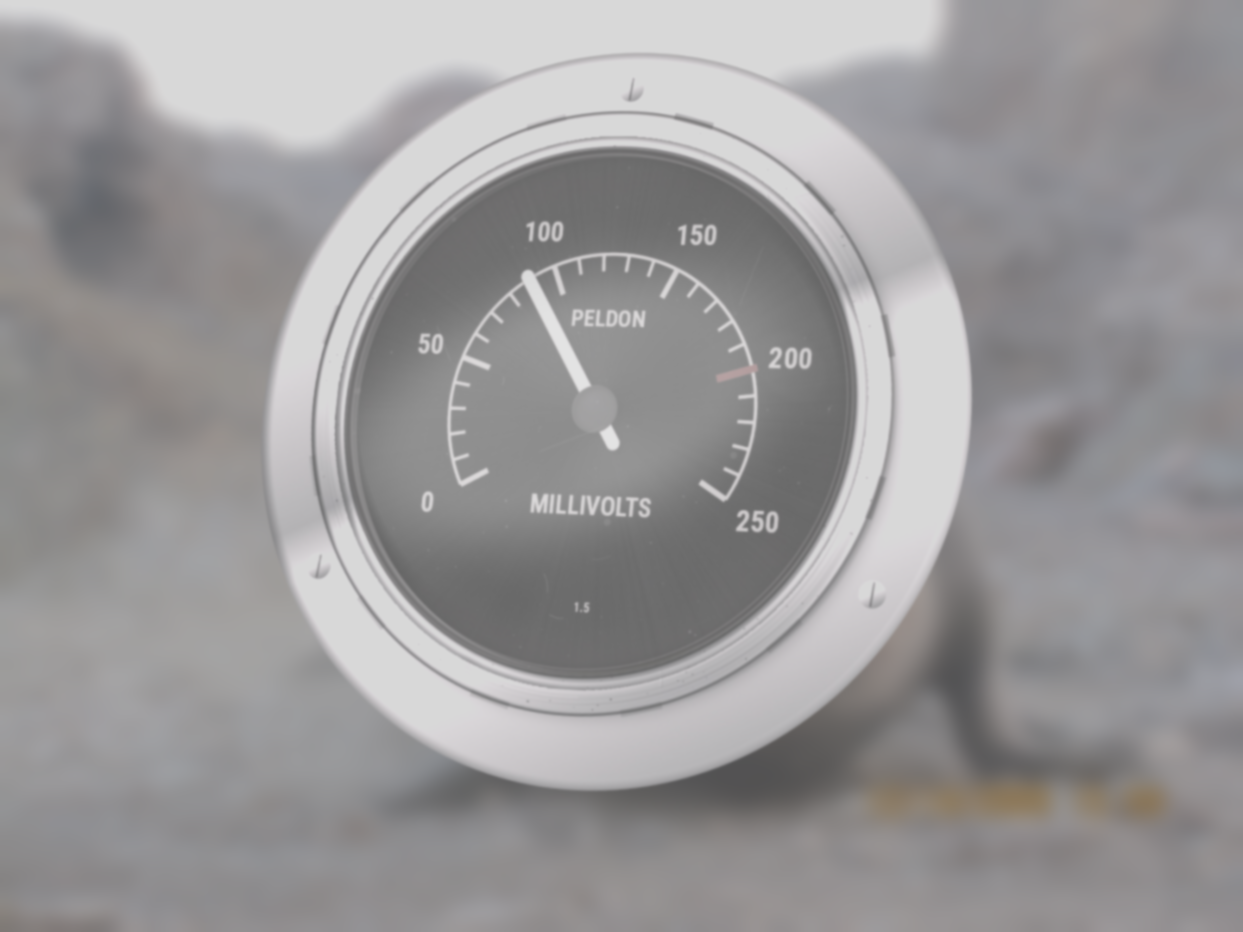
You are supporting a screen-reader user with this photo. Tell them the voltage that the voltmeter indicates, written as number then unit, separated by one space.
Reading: 90 mV
